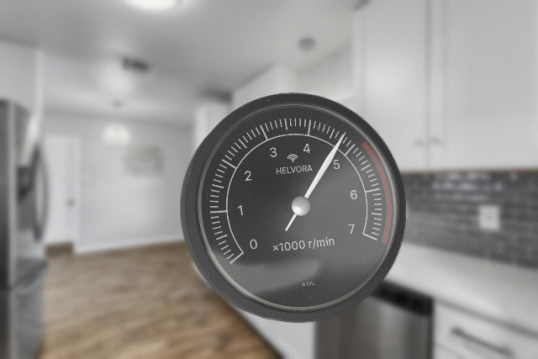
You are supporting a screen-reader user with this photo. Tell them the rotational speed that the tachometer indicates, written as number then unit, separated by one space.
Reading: 4700 rpm
